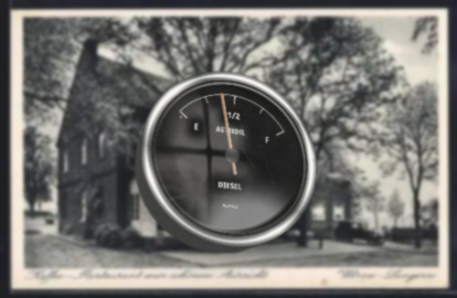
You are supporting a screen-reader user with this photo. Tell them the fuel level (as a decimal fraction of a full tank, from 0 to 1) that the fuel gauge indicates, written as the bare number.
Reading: 0.375
